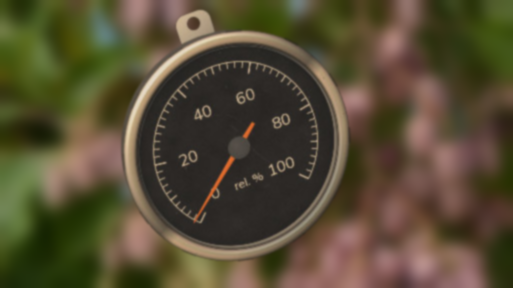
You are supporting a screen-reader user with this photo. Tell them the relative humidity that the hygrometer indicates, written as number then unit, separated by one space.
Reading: 2 %
